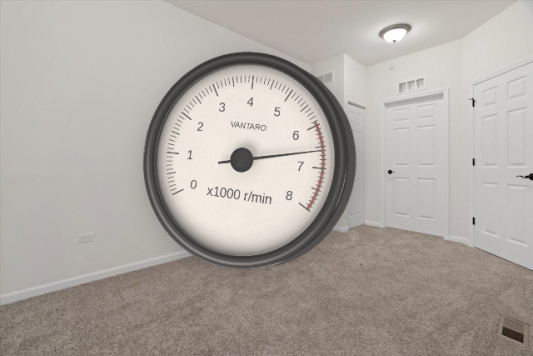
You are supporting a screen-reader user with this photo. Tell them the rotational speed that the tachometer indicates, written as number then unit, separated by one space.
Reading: 6600 rpm
